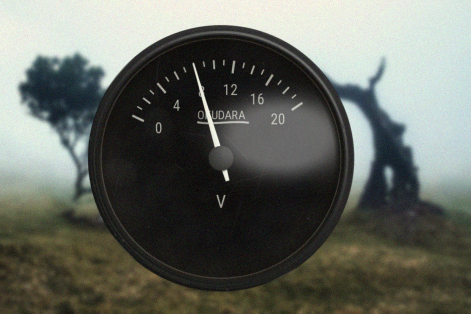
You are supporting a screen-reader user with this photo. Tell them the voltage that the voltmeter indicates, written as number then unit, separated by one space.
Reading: 8 V
